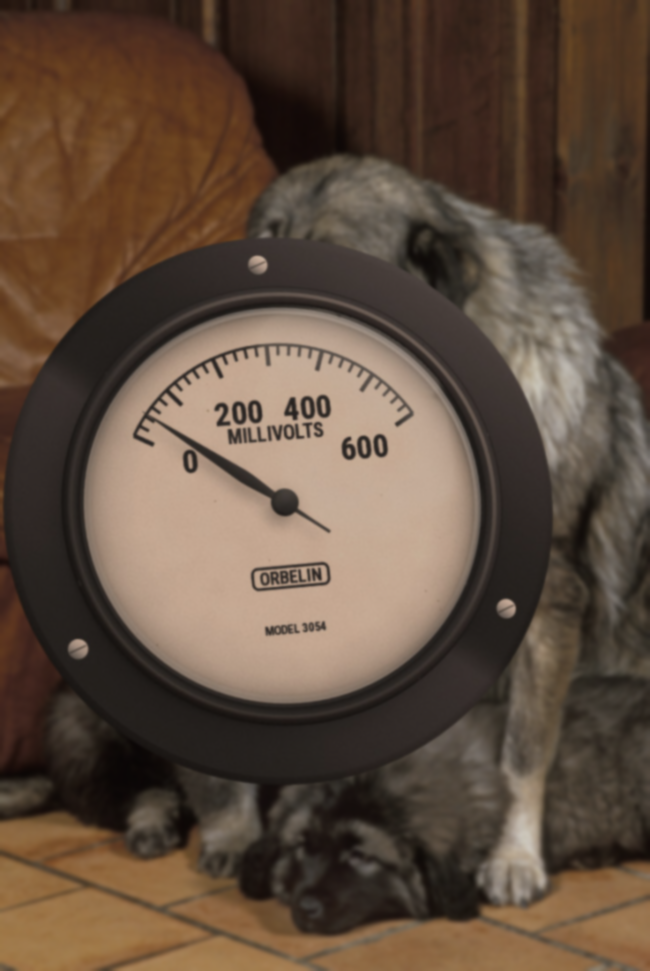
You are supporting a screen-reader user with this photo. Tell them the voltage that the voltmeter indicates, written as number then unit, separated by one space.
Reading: 40 mV
